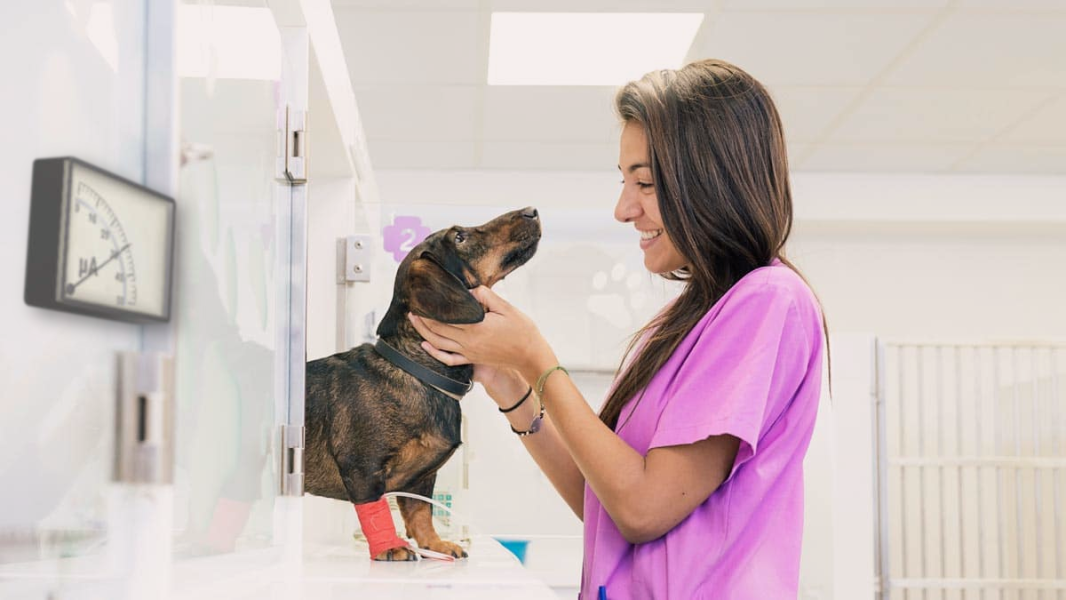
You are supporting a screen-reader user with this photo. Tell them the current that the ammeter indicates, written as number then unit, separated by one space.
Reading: 30 µA
